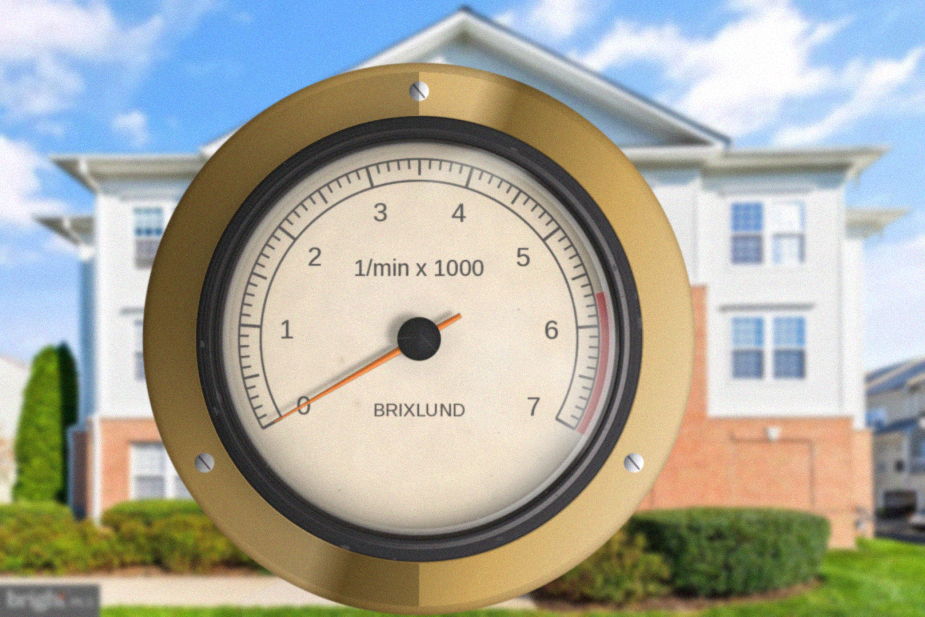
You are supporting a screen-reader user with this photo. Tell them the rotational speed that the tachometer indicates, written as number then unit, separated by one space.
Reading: 0 rpm
